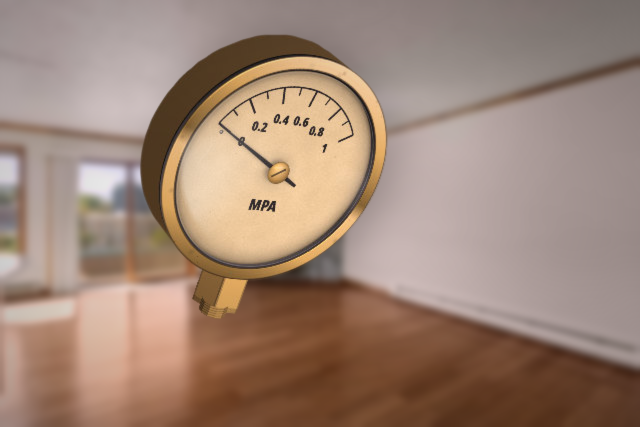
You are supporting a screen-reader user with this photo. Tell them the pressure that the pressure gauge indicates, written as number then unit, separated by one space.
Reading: 0 MPa
